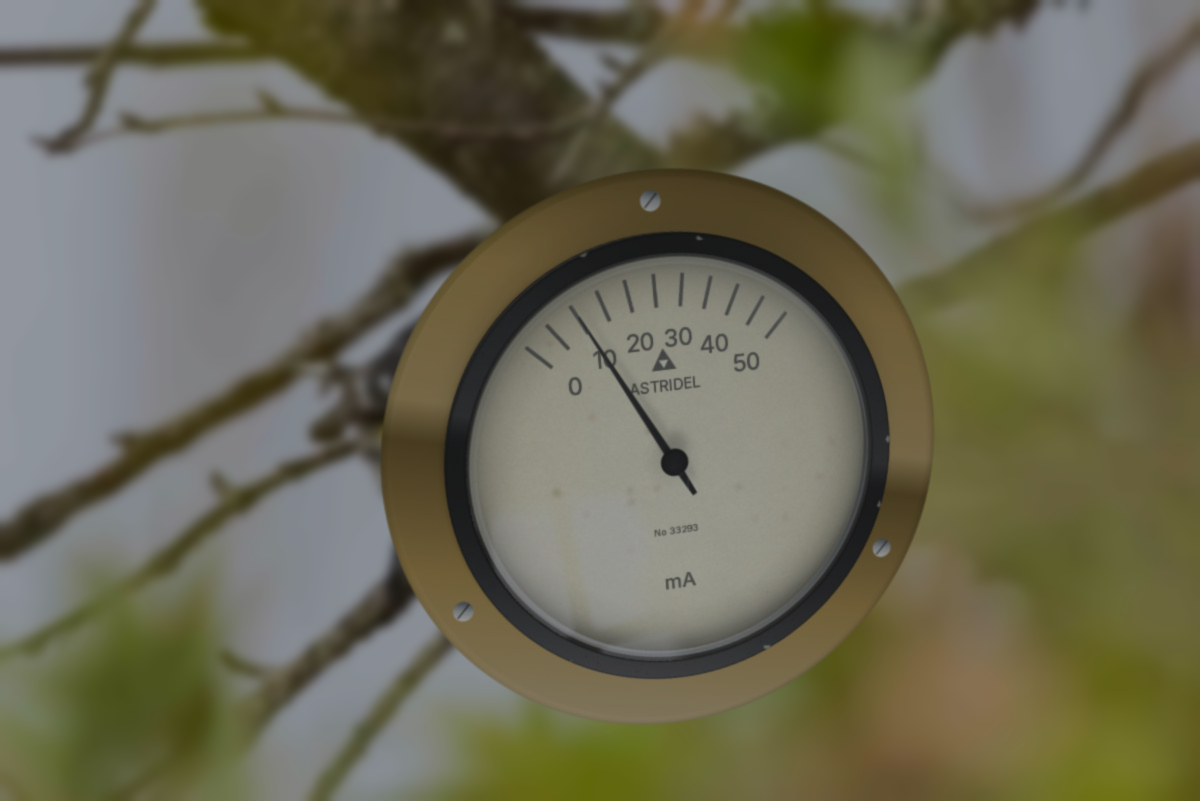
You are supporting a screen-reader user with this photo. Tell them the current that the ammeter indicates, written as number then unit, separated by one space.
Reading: 10 mA
